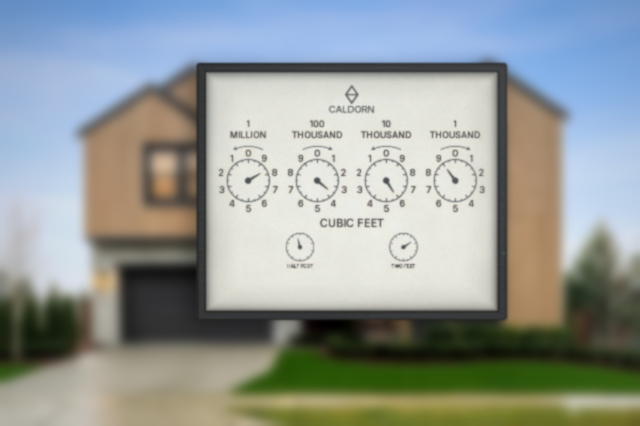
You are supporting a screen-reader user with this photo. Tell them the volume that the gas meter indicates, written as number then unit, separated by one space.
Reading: 835900 ft³
